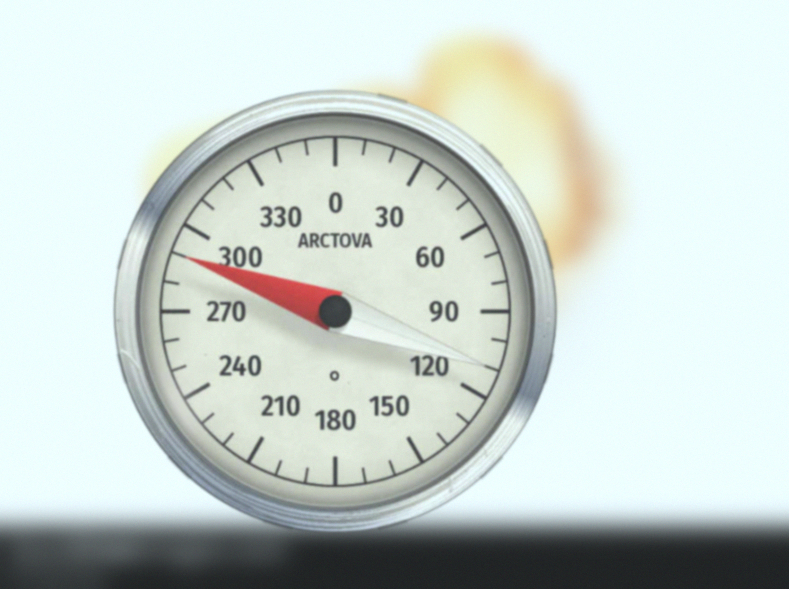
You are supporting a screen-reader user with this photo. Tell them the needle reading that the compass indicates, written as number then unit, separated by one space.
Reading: 290 °
